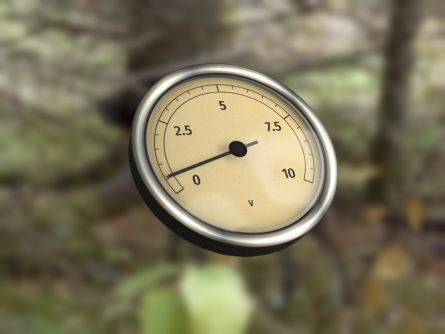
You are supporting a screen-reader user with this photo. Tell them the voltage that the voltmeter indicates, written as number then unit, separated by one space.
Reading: 0.5 V
